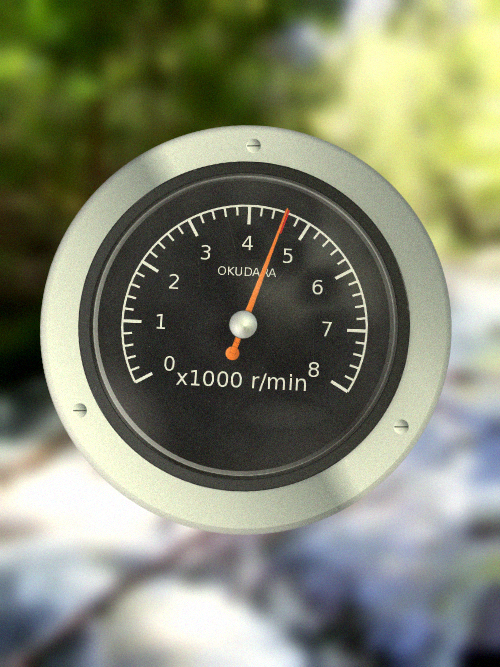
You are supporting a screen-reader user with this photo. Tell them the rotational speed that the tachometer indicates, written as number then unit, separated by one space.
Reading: 4600 rpm
